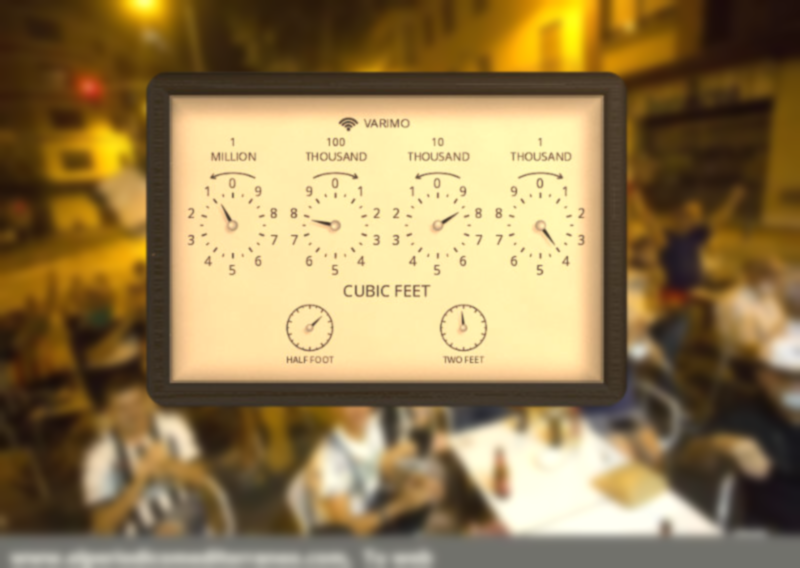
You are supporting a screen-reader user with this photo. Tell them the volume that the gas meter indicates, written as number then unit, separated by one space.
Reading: 78400 ft³
